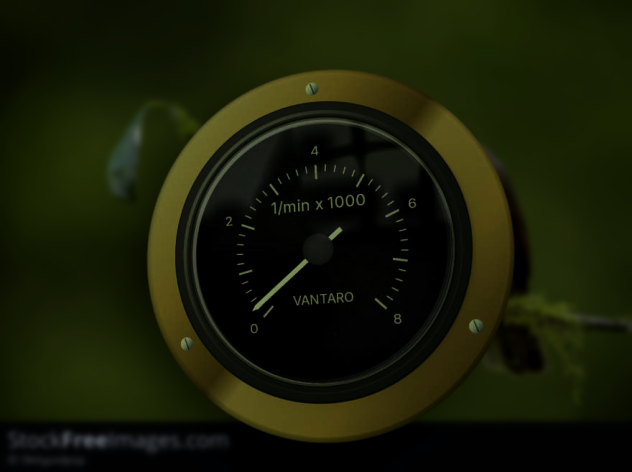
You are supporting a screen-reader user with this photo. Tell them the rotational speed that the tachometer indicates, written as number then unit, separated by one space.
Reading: 200 rpm
